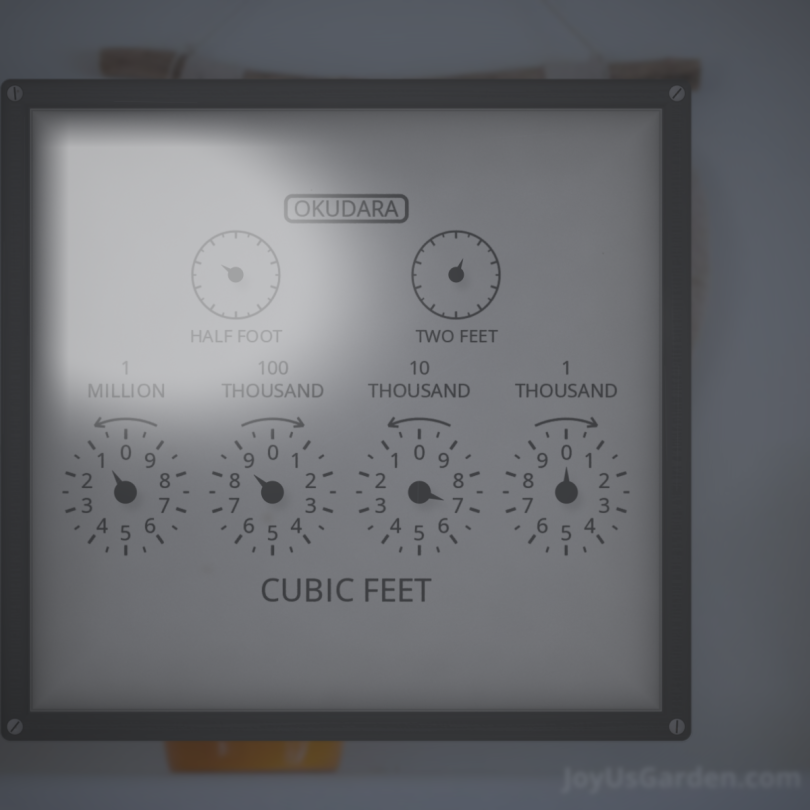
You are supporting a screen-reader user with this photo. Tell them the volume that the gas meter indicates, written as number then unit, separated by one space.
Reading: 87000 ft³
